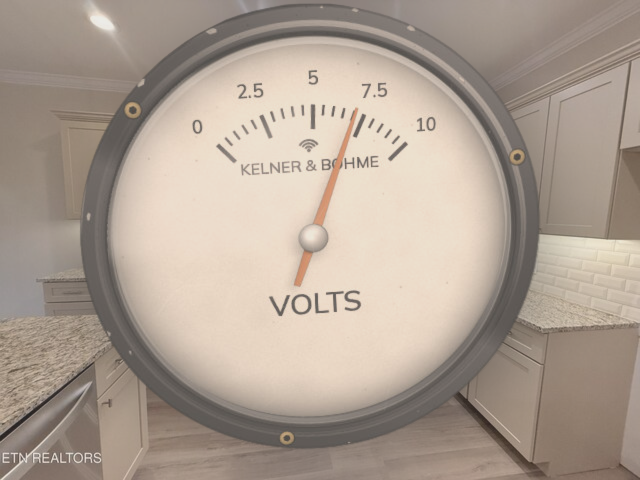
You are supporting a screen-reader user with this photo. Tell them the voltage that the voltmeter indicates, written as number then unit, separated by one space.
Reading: 7 V
